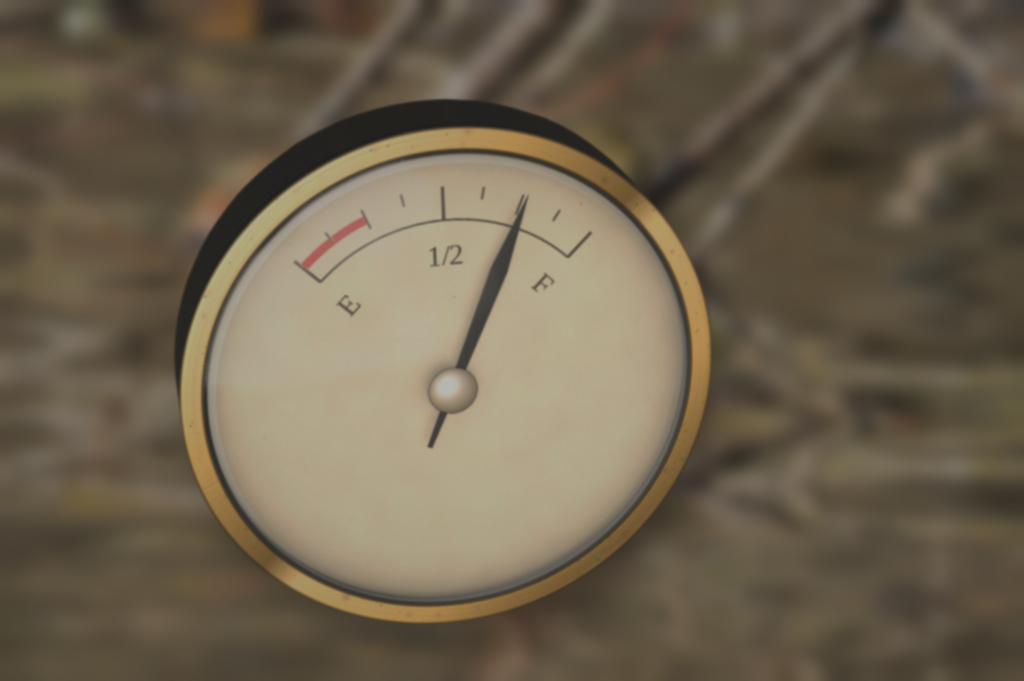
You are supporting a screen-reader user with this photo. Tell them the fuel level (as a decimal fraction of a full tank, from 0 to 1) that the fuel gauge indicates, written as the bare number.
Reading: 0.75
